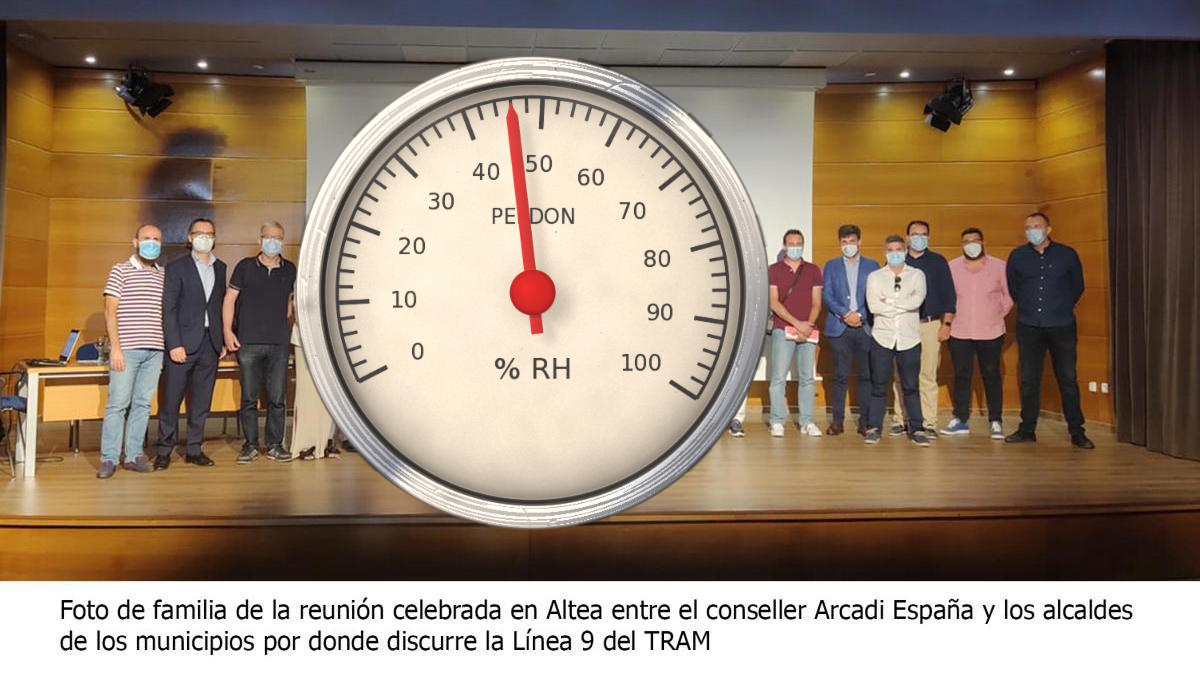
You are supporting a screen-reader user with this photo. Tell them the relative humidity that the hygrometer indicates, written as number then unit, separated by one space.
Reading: 46 %
